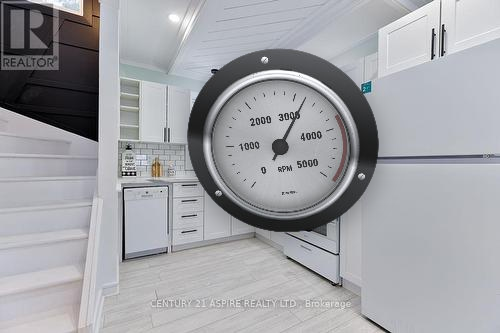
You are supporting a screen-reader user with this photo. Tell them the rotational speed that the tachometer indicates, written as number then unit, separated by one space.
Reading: 3200 rpm
